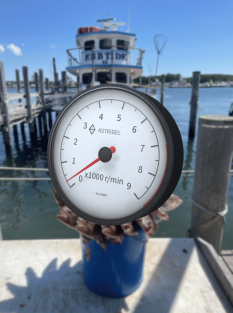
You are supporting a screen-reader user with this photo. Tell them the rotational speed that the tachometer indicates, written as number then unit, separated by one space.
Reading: 250 rpm
